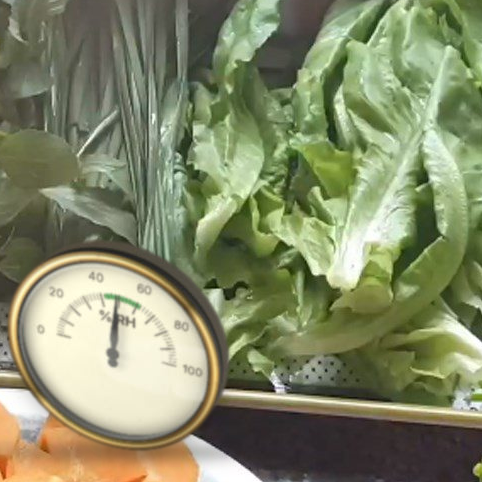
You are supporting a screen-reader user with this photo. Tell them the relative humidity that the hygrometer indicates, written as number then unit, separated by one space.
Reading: 50 %
